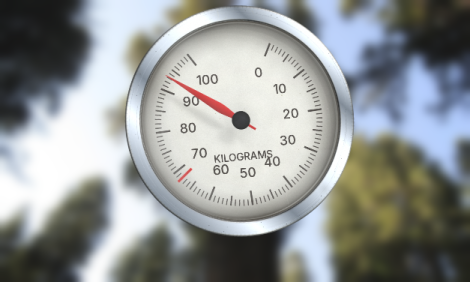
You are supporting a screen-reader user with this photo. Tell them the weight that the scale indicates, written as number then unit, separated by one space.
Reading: 93 kg
